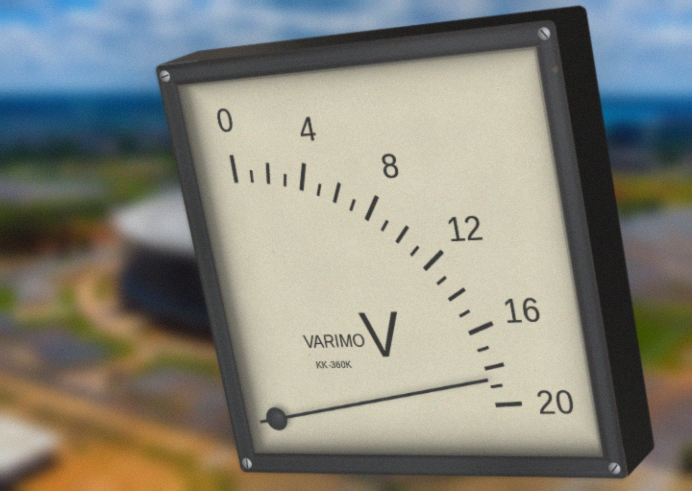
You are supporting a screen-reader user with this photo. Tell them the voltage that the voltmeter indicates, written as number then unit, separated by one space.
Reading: 18.5 V
